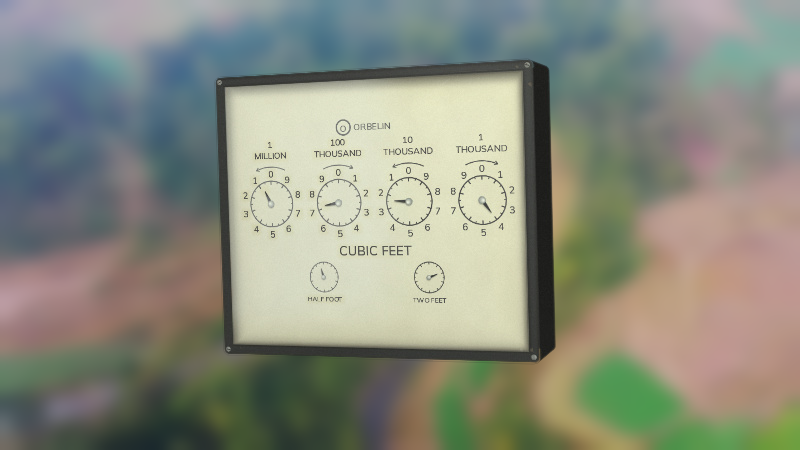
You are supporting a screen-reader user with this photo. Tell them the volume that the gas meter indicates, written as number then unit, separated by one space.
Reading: 72400 ft³
